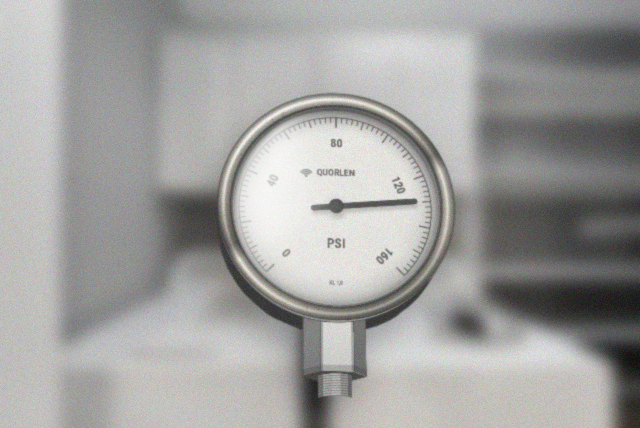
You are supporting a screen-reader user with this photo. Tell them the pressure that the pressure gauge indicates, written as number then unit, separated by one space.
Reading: 130 psi
